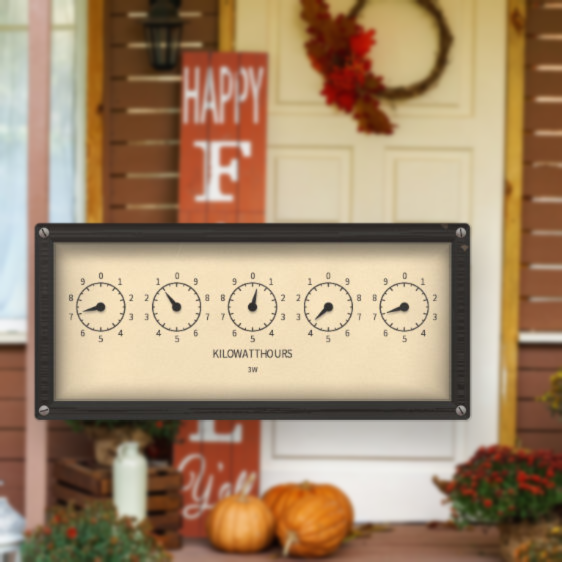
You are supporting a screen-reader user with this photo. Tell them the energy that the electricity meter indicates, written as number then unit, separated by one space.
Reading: 71037 kWh
